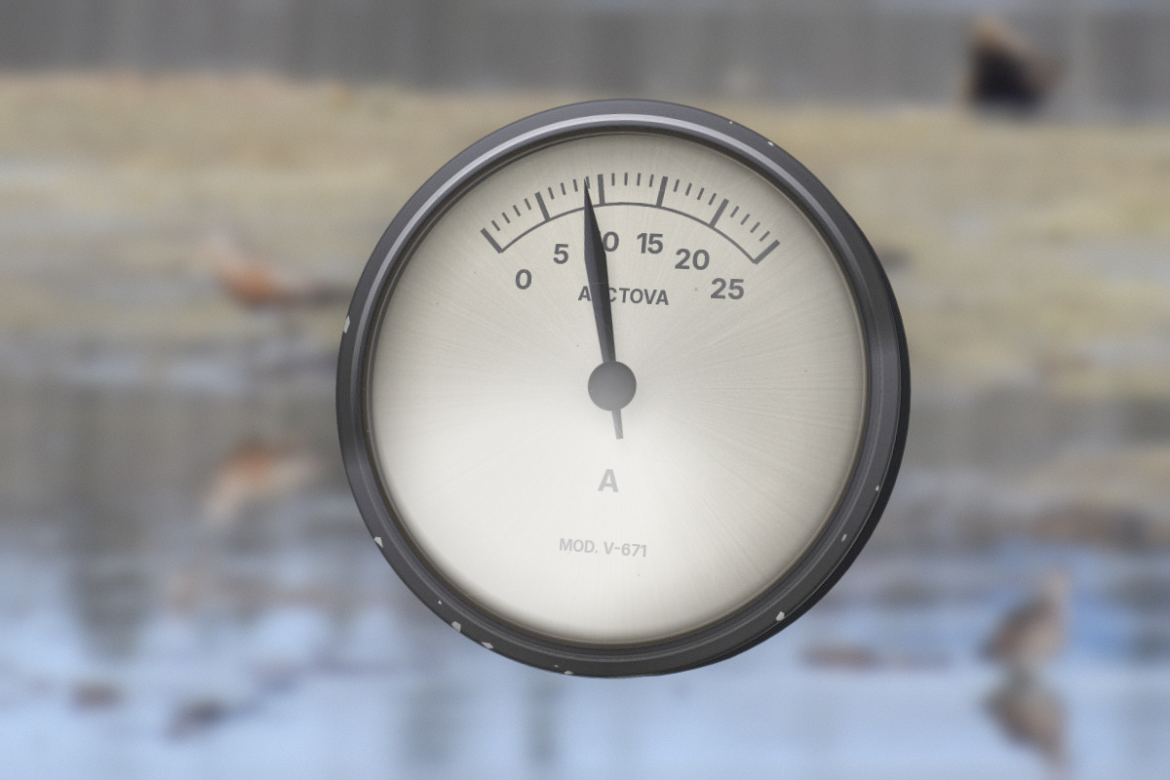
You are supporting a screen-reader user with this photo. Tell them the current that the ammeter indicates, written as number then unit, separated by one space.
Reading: 9 A
